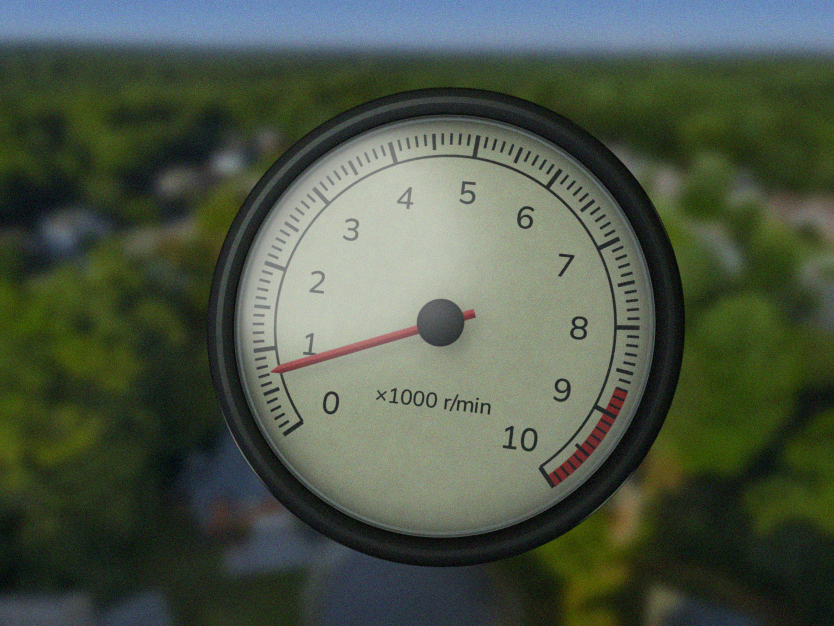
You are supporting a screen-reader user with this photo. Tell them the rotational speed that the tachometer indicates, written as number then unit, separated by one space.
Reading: 700 rpm
